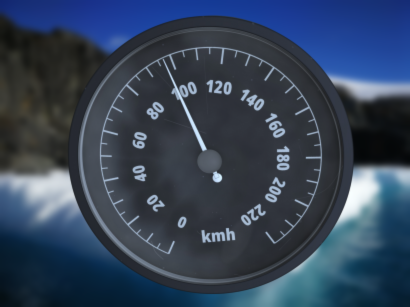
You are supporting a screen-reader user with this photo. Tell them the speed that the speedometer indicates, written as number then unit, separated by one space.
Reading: 97.5 km/h
